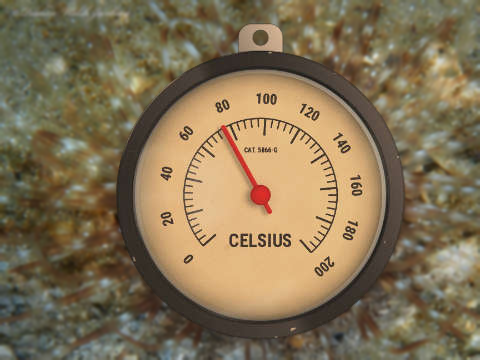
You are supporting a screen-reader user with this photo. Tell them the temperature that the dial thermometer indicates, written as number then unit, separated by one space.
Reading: 76 °C
